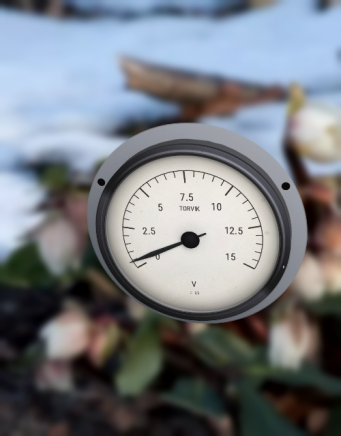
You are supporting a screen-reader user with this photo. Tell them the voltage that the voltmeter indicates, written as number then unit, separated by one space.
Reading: 0.5 V
